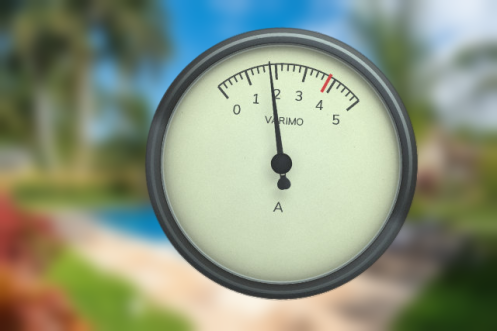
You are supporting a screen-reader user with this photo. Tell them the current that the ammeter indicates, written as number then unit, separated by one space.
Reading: 1.8 A
